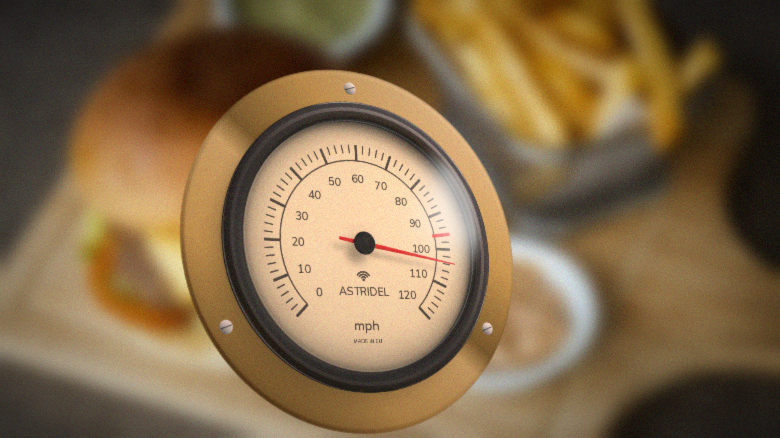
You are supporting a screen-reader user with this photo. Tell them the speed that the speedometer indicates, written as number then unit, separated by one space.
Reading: 104 mph
